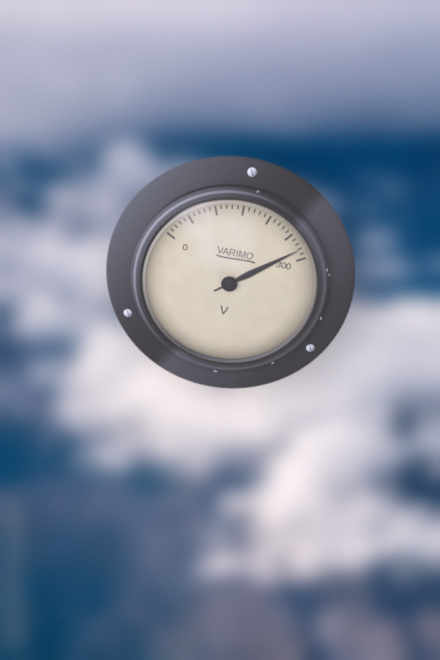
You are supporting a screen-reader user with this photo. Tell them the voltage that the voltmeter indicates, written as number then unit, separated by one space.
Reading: 280 V
